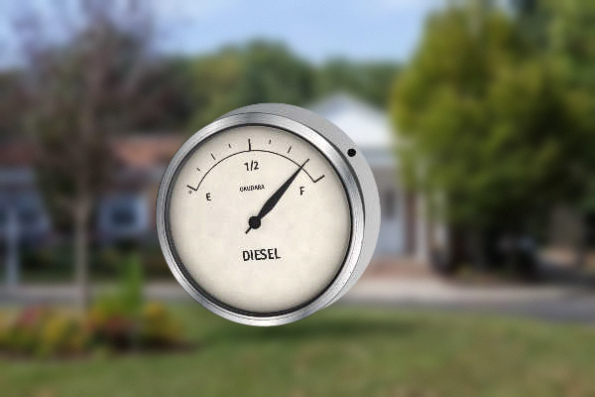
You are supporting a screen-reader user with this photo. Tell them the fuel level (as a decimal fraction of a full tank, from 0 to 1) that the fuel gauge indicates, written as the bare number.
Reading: 0.875
